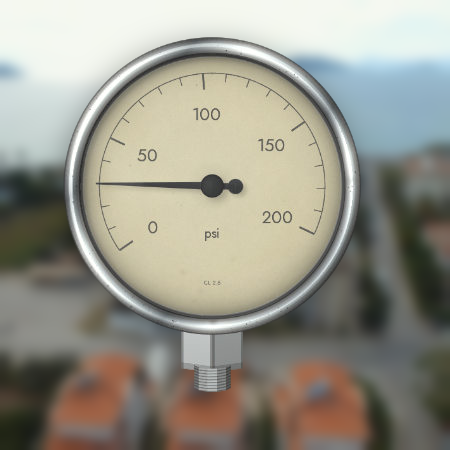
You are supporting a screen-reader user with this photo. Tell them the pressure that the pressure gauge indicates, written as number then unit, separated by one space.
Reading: 30 psi
